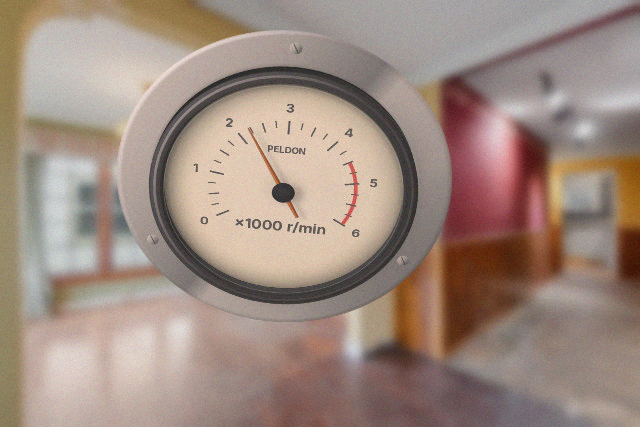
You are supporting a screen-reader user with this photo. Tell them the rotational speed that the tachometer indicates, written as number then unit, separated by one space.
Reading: 2250 rpm
